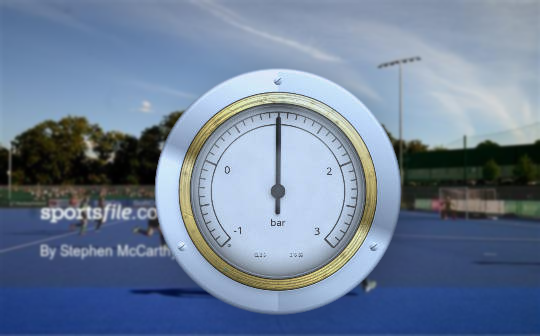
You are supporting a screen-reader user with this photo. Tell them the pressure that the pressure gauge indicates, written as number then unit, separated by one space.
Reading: 1 bar
